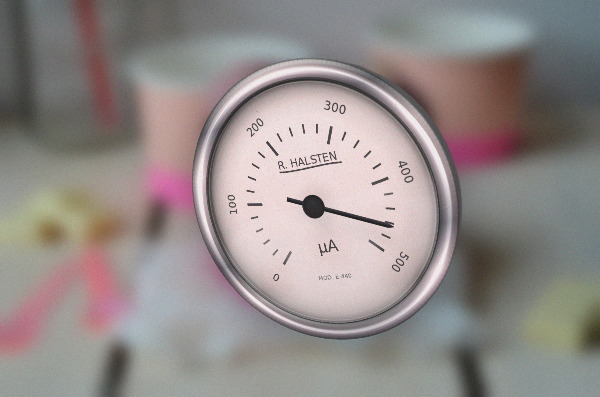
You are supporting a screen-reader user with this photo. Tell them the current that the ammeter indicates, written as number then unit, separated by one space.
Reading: 460 µA
